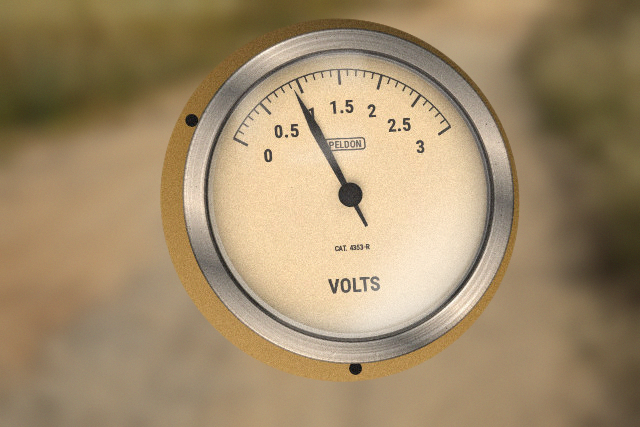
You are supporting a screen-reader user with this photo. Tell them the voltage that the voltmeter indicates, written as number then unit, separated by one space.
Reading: 0.9 V
